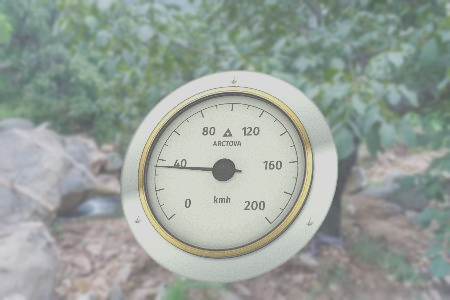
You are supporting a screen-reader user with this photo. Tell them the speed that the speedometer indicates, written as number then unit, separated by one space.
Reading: 35 km/h
